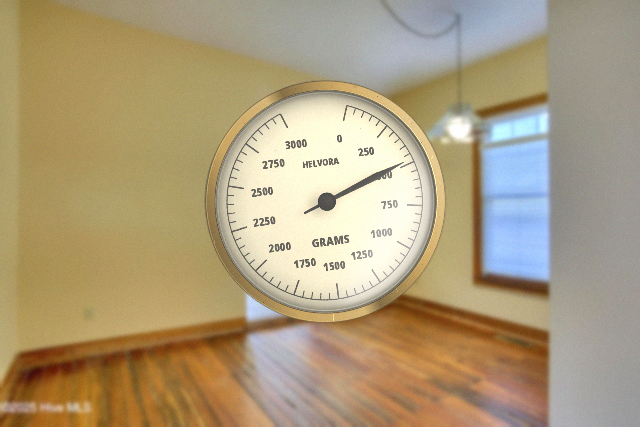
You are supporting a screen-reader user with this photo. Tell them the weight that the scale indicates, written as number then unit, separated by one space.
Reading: 475 g
